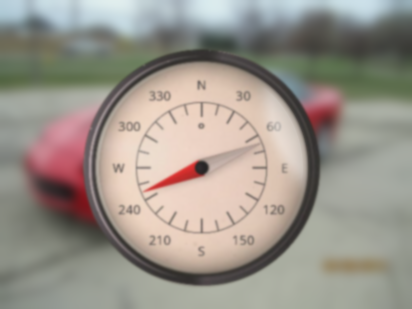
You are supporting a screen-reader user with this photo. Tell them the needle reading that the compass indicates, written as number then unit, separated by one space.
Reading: 247.5 °
